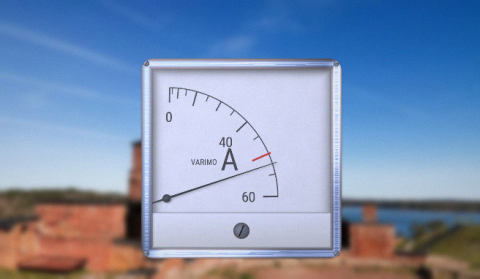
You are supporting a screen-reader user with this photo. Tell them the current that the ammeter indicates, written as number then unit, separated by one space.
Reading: 52.5 A
